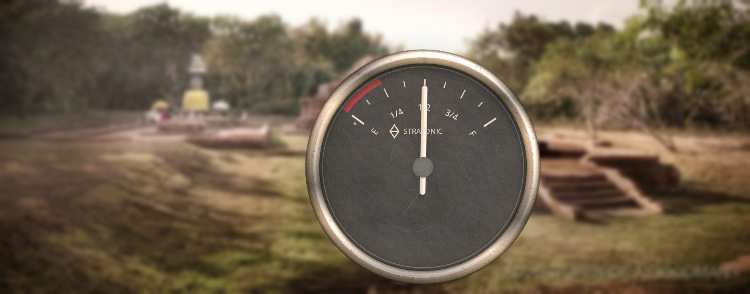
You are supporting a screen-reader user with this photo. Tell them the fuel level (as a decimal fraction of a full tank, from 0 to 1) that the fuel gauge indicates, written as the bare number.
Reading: 0.5
